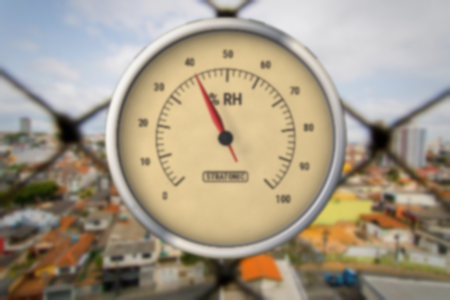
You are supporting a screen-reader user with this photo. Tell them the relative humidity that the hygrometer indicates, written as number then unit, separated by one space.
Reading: 40 %
